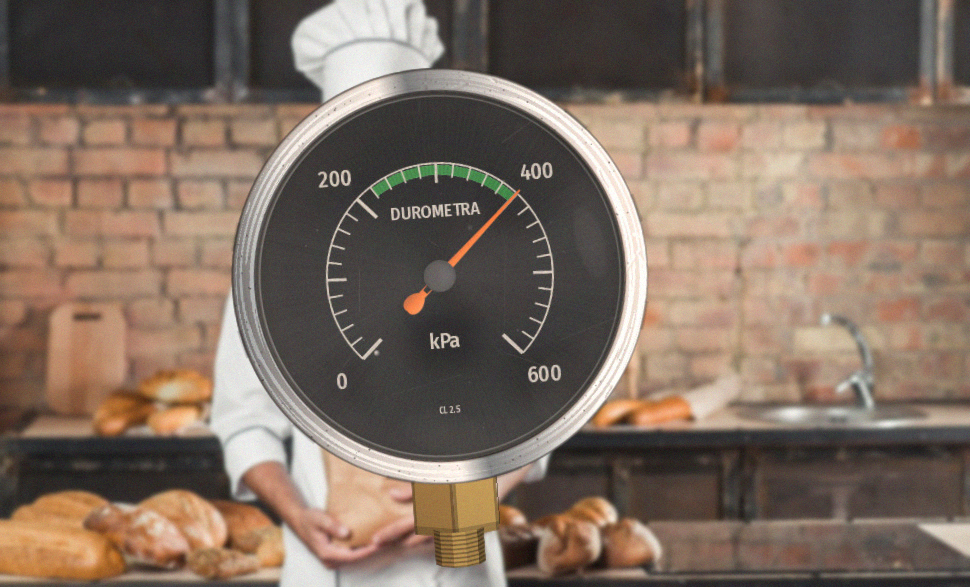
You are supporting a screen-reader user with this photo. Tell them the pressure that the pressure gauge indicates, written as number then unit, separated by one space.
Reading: 400 kPa
